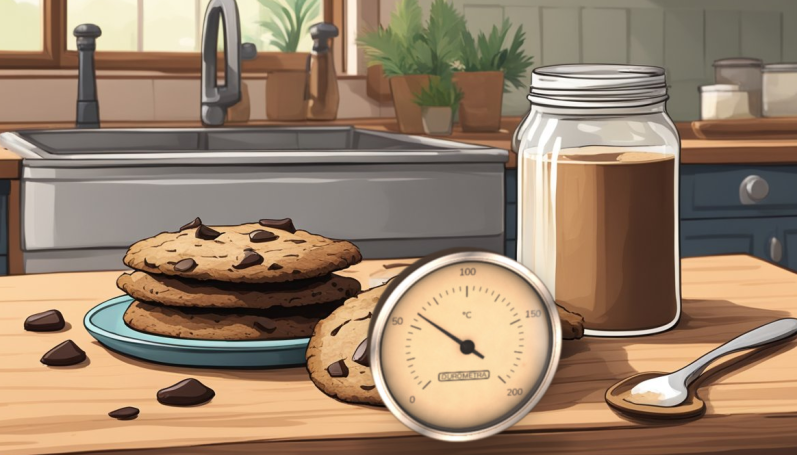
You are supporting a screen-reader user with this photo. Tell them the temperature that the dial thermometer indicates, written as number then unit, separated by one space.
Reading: 60 °C
